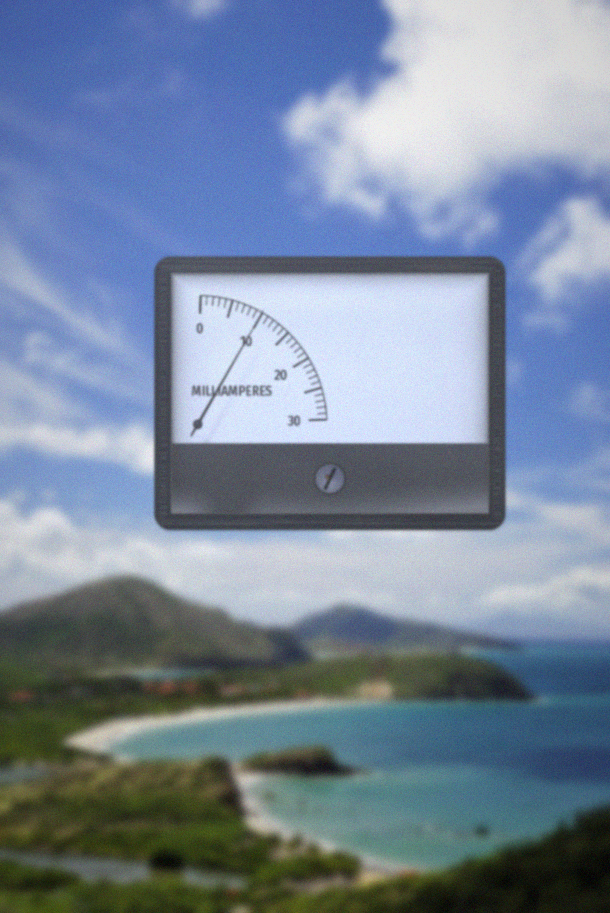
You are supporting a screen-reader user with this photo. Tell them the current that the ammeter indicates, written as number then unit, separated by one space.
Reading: 10 mA
